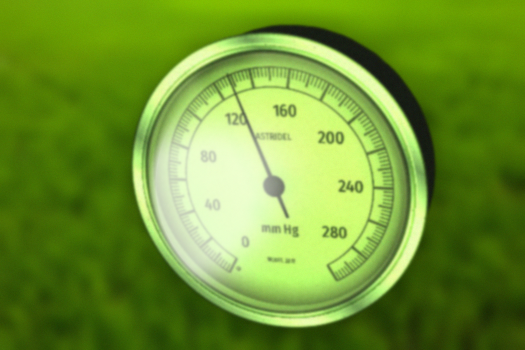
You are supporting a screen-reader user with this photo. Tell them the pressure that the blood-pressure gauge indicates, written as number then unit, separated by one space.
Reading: 130 mmHg
